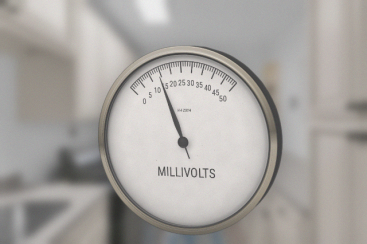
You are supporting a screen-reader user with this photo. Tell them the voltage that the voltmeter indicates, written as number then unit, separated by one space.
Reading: 15 mV
